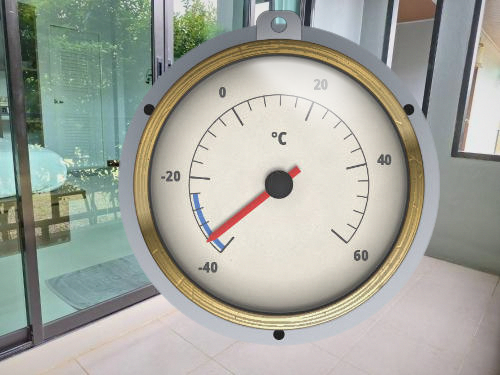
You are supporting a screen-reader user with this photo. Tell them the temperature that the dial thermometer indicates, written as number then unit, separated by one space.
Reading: -36 °C
